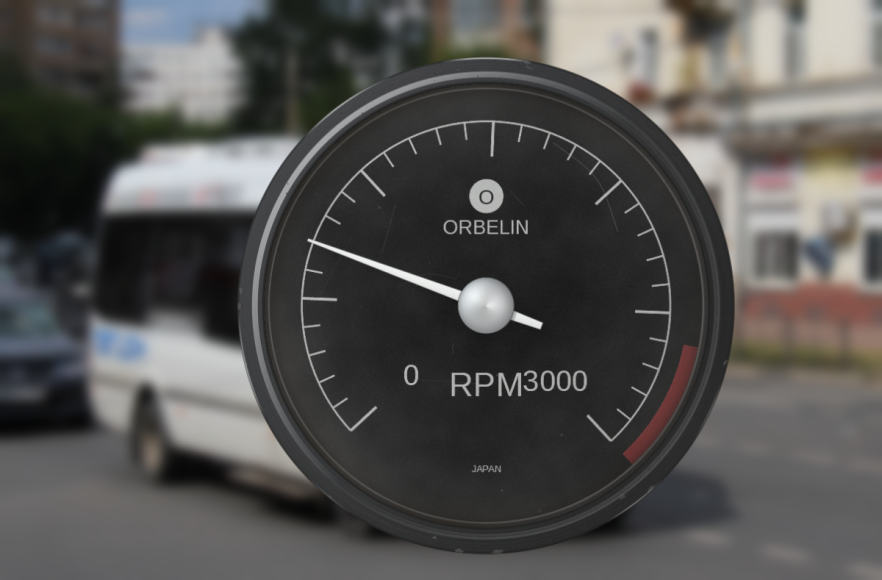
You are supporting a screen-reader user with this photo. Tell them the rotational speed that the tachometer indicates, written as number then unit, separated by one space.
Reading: 700 rpm
